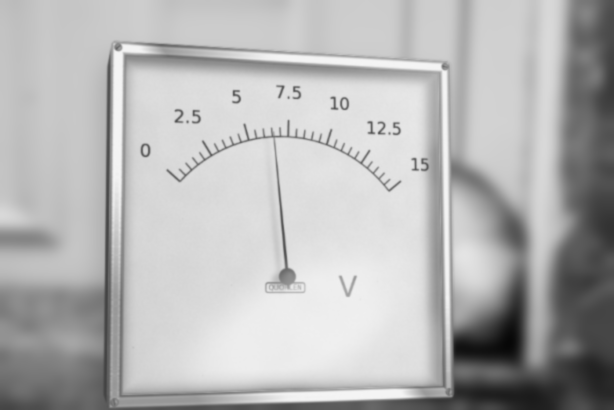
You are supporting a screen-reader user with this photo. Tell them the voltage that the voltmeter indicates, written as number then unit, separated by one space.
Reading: 6.5 V
